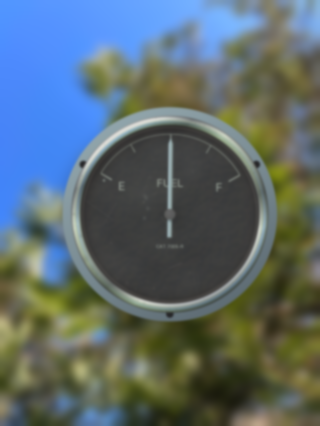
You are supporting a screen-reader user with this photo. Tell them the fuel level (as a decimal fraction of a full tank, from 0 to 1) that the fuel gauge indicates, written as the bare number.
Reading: 0.5
